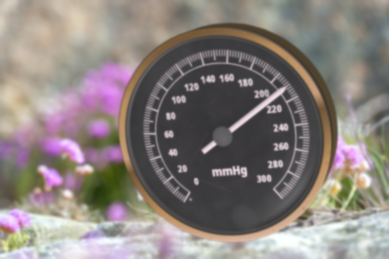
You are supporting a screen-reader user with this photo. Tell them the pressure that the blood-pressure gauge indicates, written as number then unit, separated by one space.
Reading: 210 mmHg
